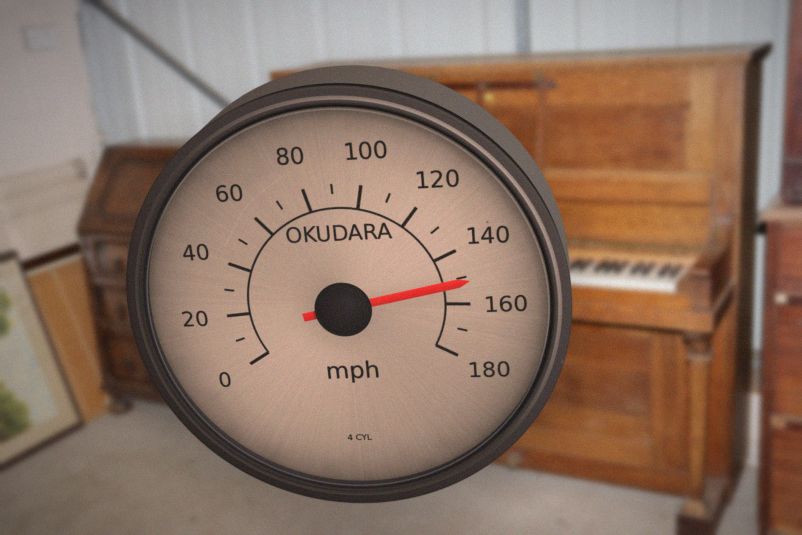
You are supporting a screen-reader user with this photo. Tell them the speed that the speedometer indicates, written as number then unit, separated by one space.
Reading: 150 mph
